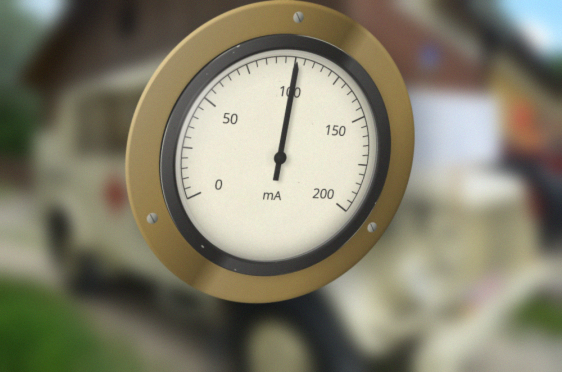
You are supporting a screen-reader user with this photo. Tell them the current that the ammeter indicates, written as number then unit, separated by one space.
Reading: 100 mA
